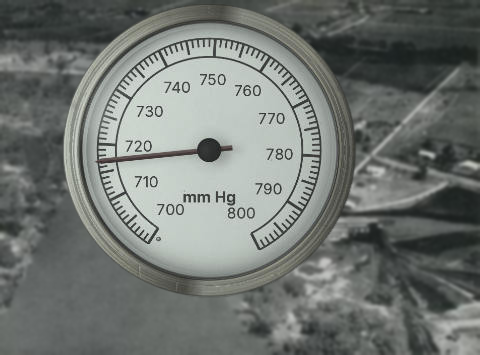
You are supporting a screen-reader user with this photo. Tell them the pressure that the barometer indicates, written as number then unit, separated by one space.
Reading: 717 mmHg
